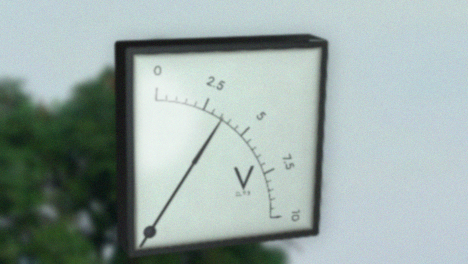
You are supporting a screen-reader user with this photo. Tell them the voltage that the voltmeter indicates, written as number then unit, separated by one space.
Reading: 3.5 V
